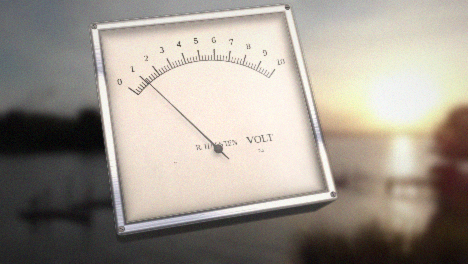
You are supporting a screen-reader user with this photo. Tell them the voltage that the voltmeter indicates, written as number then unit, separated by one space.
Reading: 1 V
